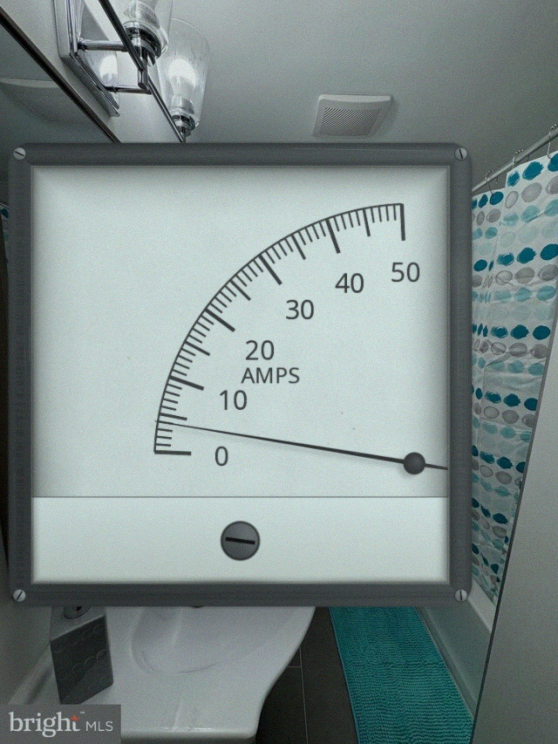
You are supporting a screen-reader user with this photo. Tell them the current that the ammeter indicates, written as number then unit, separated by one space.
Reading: 4 A
